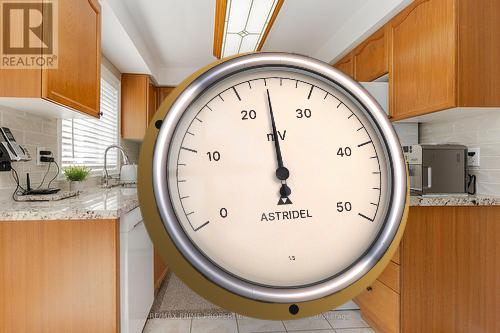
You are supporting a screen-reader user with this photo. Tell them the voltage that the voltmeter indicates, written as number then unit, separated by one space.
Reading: 24 mV
